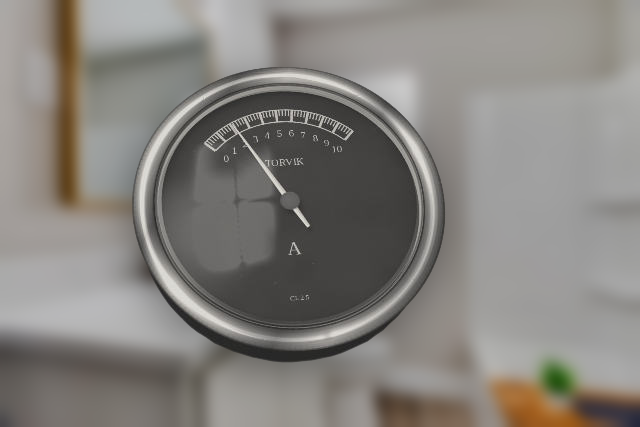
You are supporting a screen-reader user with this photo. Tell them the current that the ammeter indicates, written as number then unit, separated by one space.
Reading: 2 A
